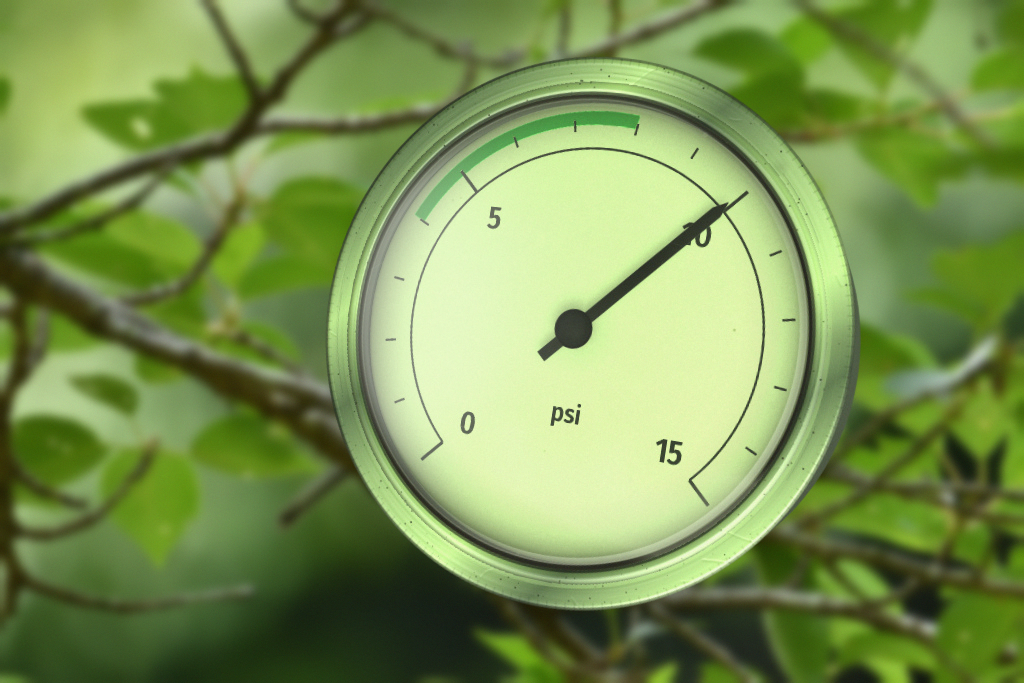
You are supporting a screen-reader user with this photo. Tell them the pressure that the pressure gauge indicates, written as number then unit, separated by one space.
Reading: 10 psi
